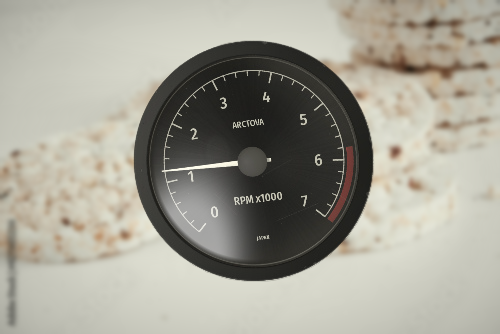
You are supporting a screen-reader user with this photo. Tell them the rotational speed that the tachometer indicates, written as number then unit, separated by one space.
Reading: 1200 rpm
